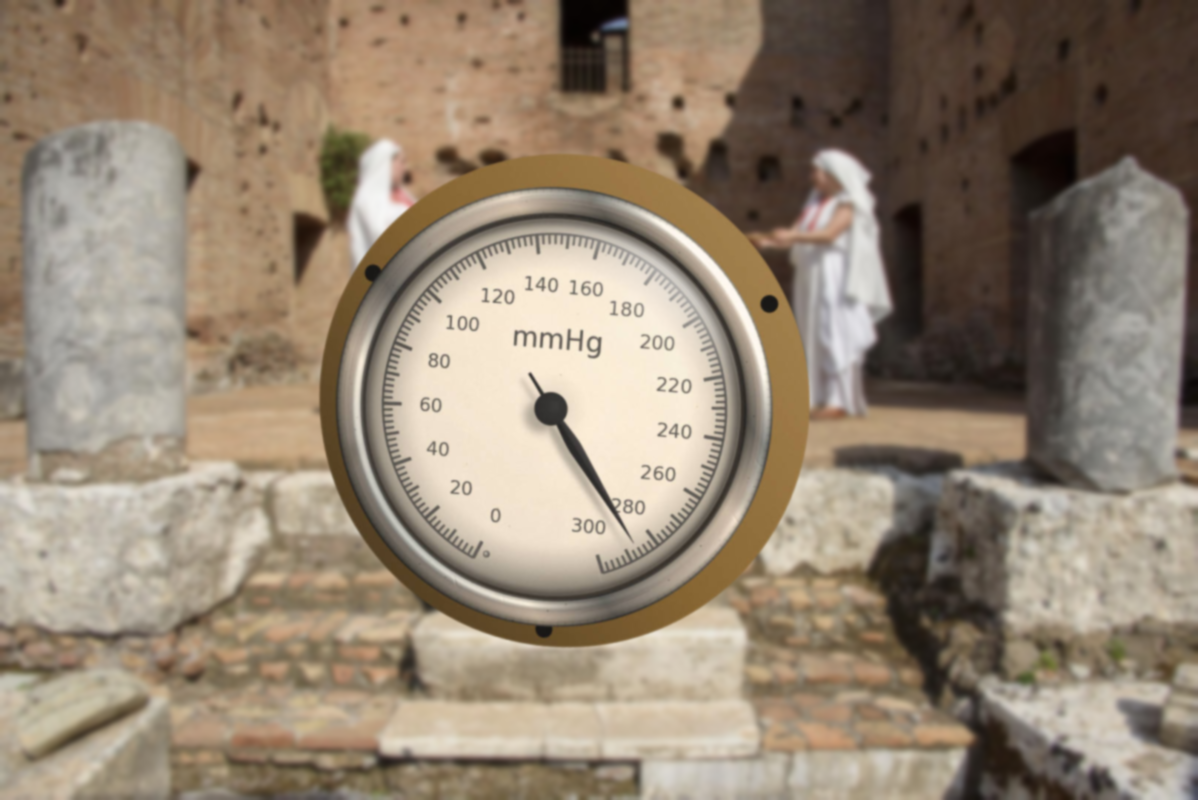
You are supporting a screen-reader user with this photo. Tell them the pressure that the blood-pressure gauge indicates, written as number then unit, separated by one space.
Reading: 286 mmHg
